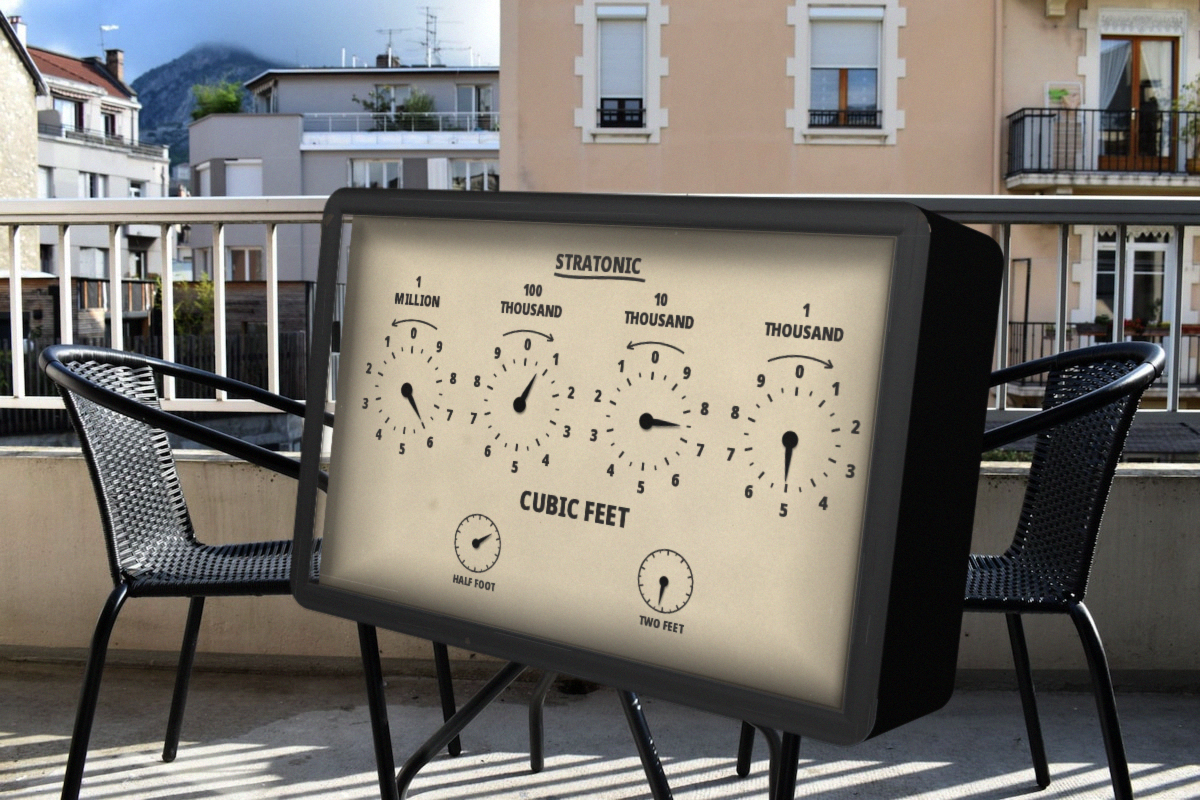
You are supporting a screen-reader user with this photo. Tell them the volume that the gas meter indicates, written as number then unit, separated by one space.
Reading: 607500 ft³
